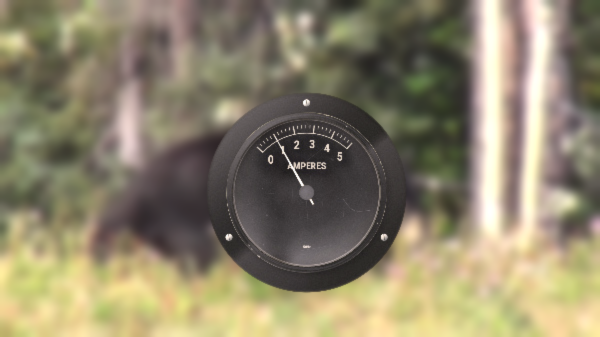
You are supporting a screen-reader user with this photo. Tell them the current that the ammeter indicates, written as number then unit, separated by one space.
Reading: 1 A
